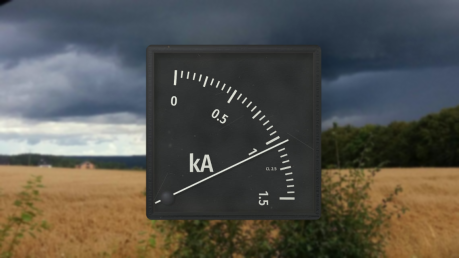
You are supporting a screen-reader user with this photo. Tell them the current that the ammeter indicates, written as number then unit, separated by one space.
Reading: 1.05 kA
